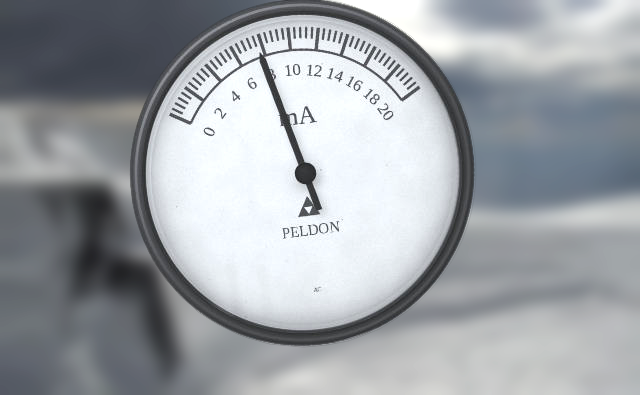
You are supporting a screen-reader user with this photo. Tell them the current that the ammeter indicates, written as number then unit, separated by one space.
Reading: 7.6 mA
